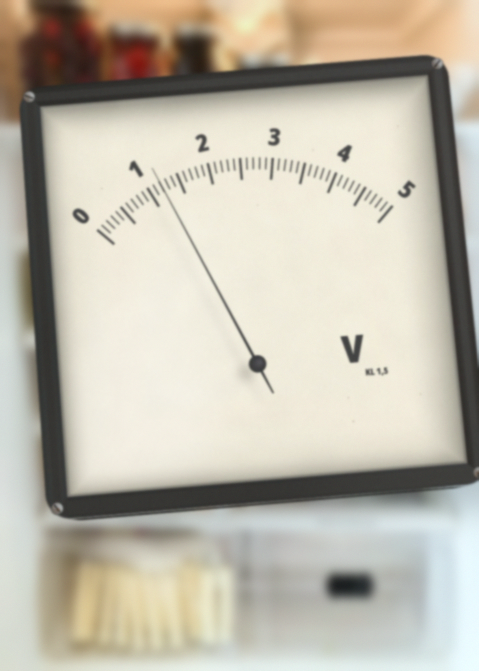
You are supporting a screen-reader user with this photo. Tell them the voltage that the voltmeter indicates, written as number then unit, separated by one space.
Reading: 1.2 V
